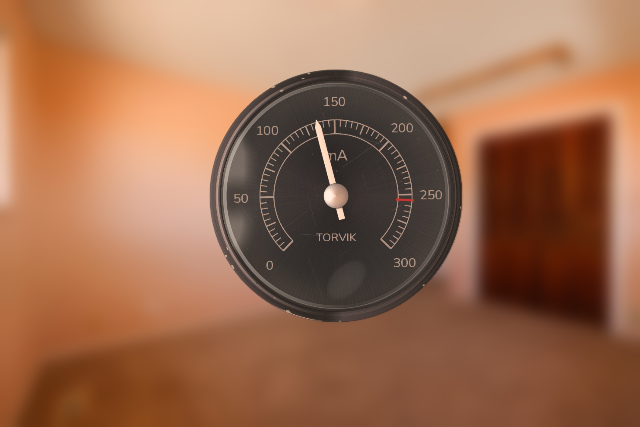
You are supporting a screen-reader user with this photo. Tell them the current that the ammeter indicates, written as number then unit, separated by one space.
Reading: 135 mA
